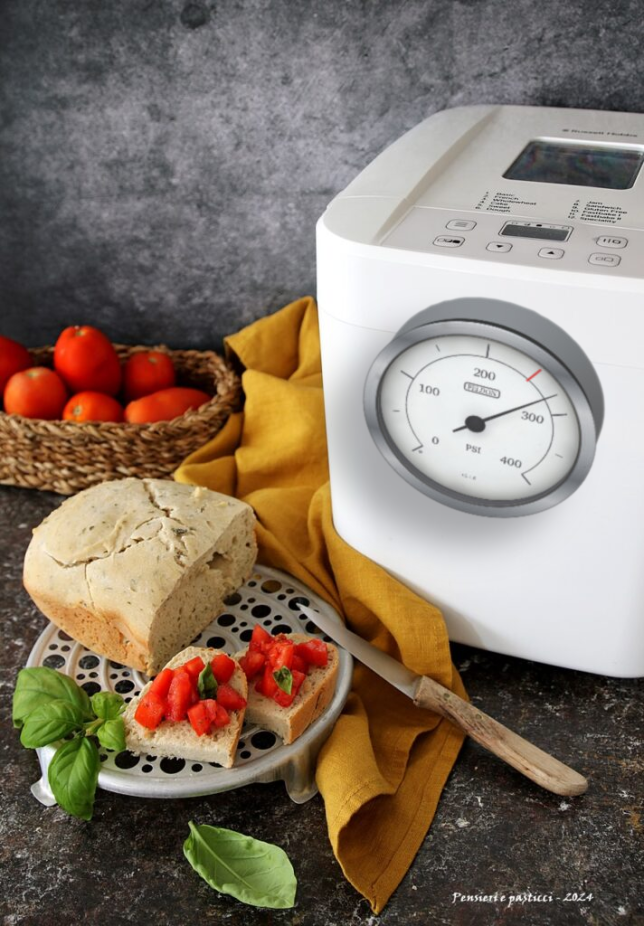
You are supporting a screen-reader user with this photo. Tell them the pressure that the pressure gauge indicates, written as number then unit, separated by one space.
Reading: 275 psi
